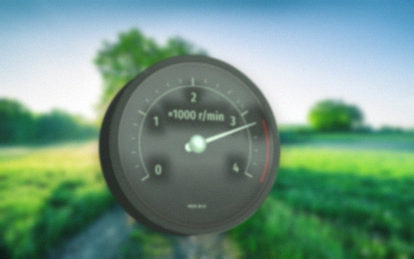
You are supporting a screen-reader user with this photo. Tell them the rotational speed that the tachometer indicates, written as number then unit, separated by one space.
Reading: 3200 rpm
